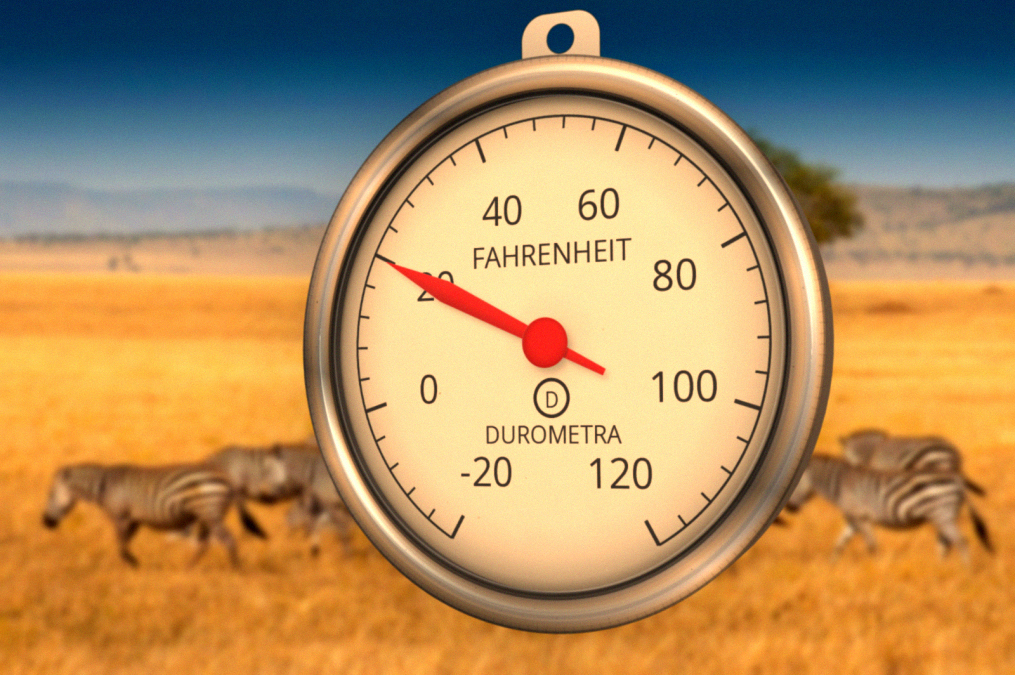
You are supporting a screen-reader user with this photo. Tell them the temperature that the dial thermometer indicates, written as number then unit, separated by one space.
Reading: 20 °F
